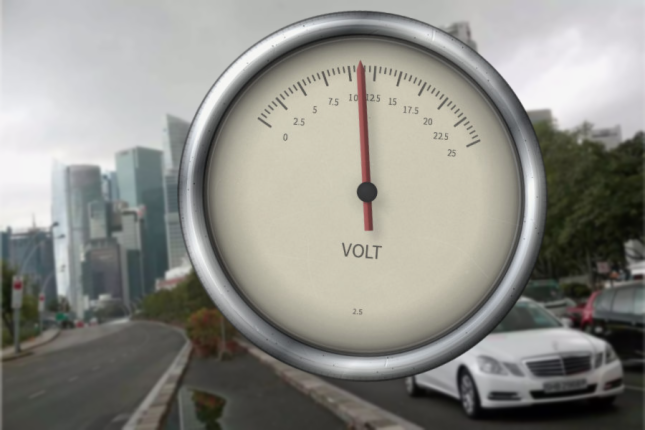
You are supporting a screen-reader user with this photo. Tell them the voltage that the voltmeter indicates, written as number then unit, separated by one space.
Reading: 11 V
